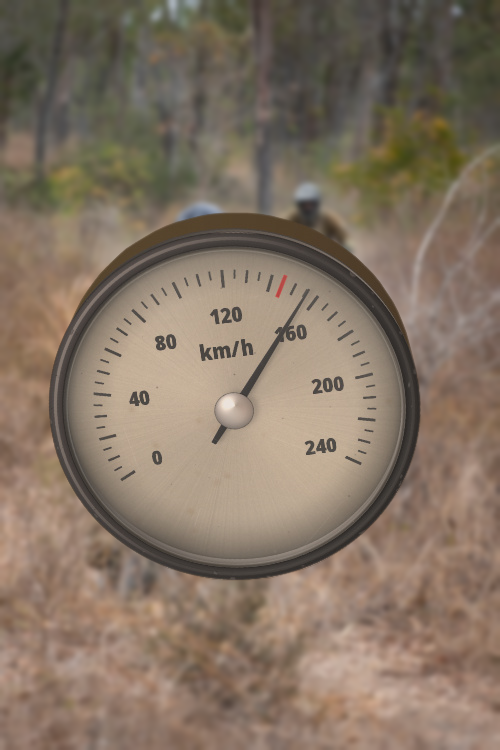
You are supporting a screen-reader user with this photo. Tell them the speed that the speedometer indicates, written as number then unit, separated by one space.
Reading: 155 km/h
